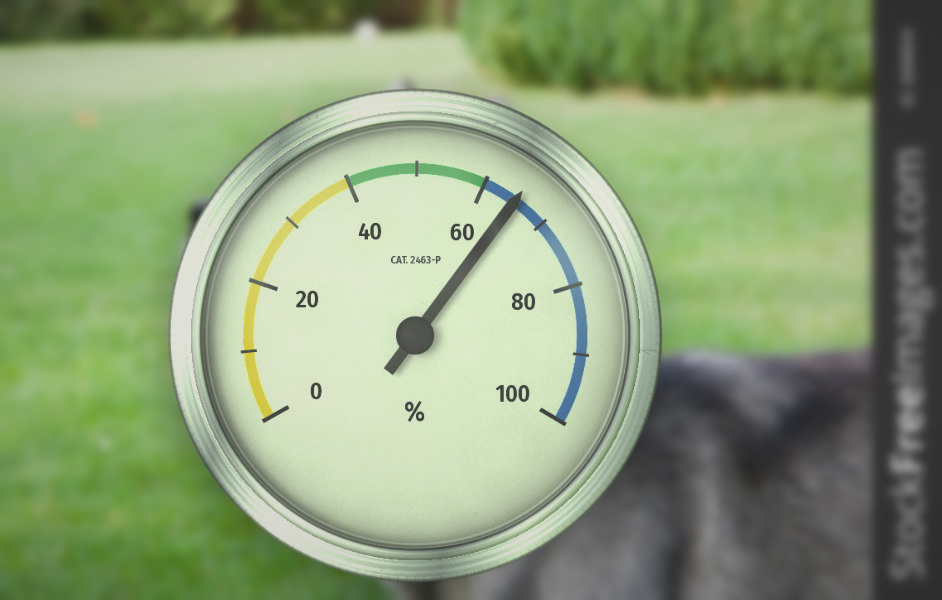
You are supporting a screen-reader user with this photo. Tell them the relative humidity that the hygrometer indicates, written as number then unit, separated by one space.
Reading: 65 %
